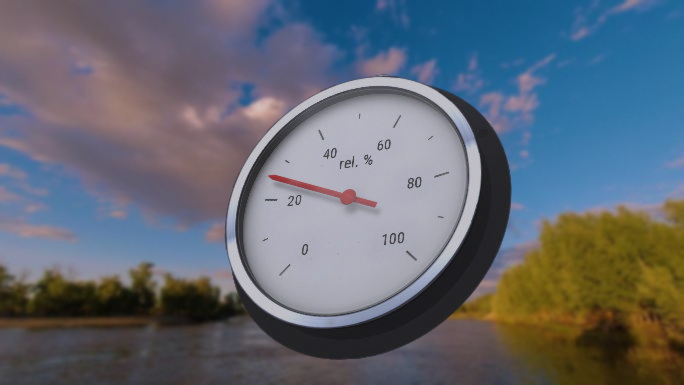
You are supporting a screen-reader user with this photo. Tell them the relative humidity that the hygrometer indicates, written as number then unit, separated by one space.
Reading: 25 %
